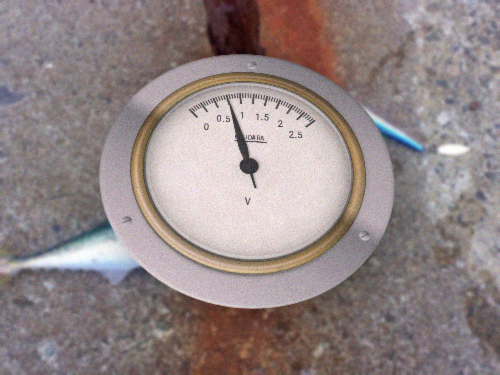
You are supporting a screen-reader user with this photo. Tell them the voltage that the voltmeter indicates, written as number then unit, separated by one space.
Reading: 0.75 V
